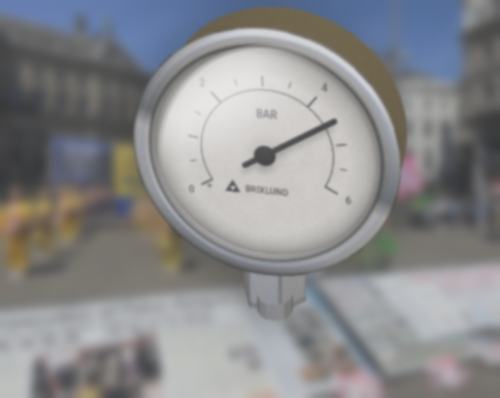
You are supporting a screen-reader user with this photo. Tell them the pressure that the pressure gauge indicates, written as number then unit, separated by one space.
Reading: 4.5 bar
